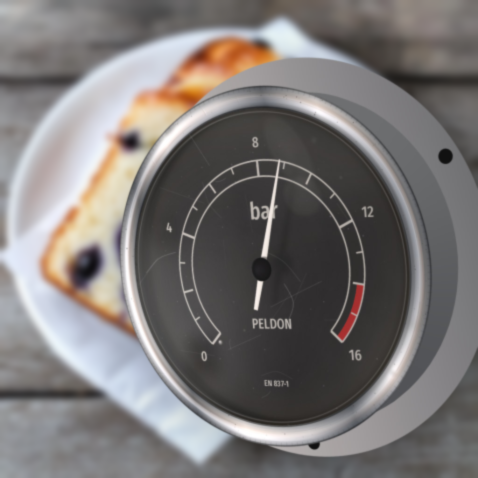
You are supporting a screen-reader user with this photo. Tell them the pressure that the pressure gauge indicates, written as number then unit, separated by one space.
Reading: 9 bar
